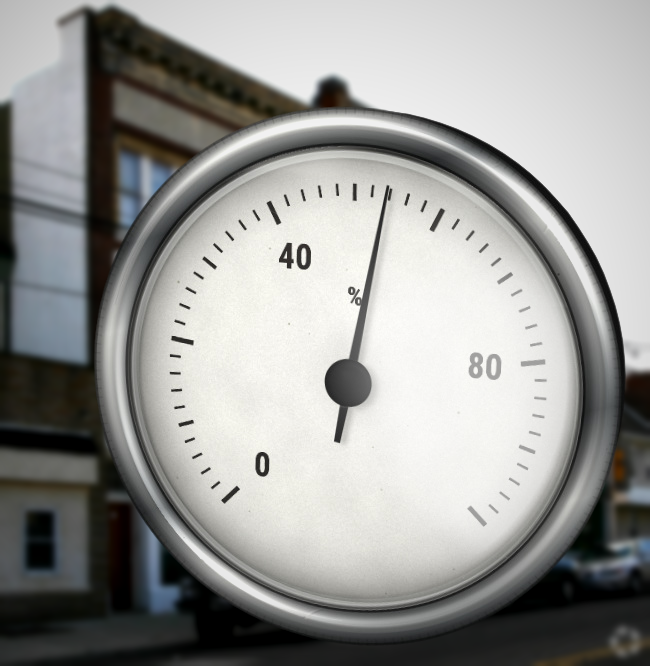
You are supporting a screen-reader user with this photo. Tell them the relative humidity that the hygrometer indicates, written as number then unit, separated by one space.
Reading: 54 %
